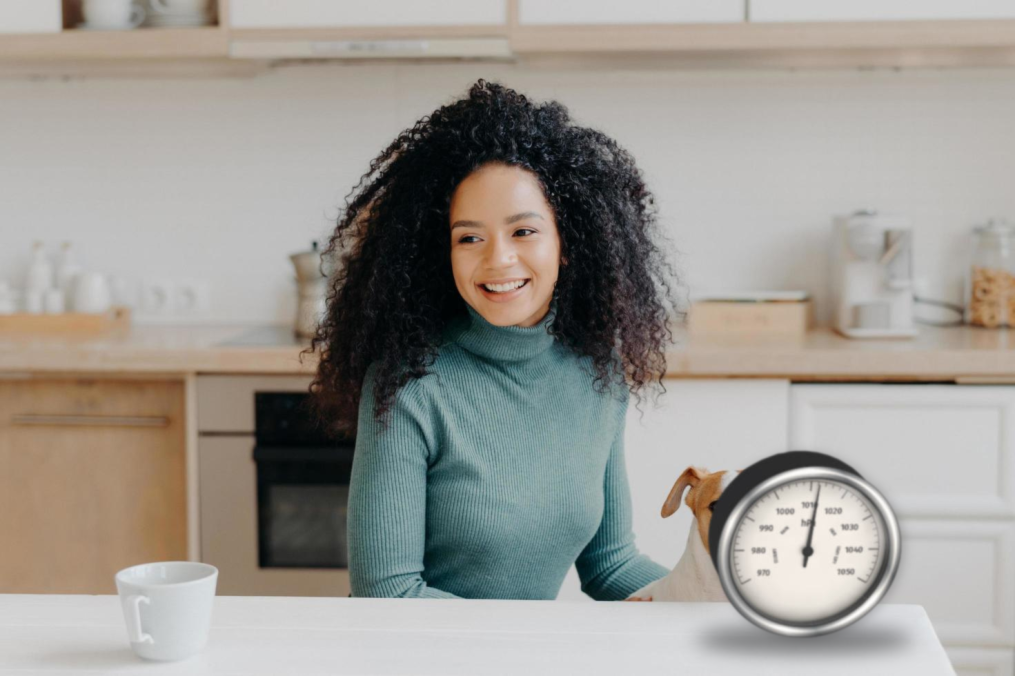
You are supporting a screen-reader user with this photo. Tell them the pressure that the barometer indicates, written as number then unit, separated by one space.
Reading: 1012 hPa
